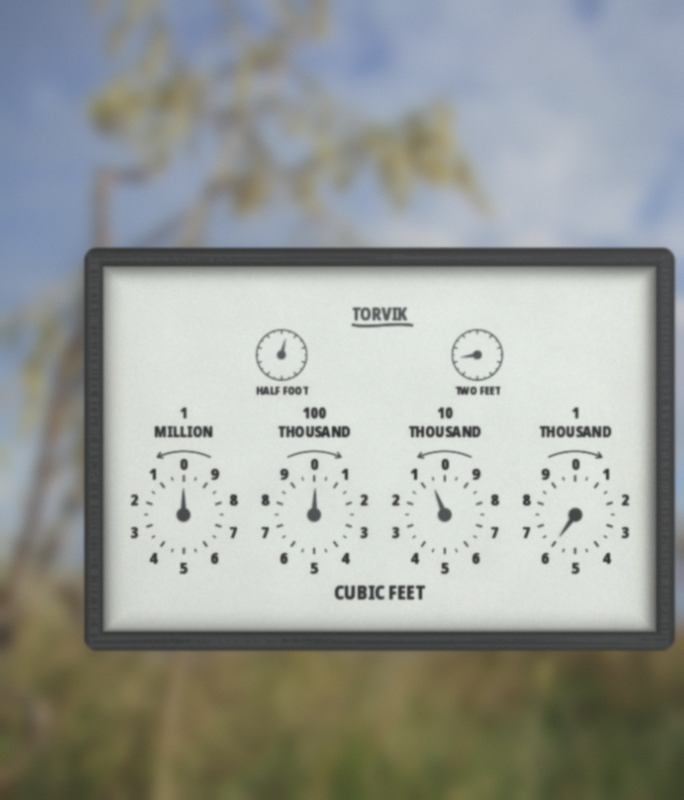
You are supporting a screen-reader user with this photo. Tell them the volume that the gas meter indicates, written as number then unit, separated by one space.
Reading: 600 ft³
